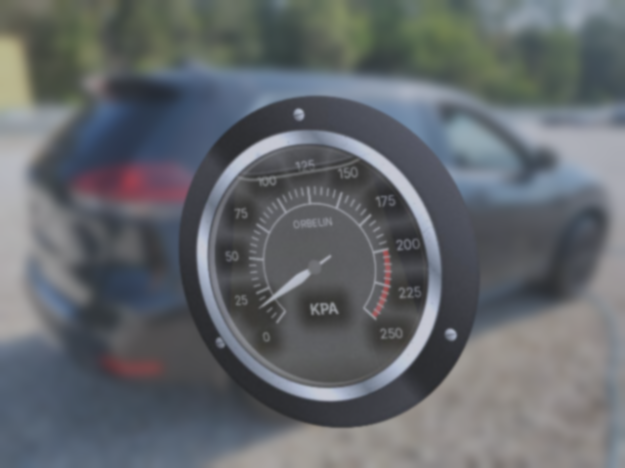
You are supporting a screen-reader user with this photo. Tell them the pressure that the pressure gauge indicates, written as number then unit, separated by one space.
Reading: 15 kPa
